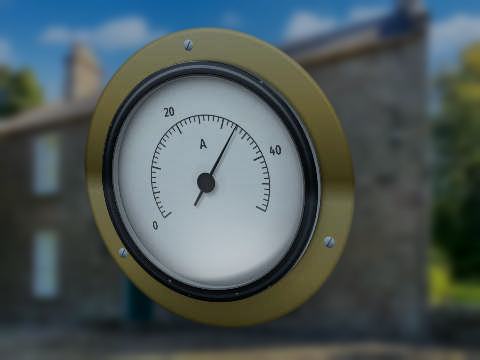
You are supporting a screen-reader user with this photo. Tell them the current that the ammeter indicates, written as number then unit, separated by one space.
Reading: 33 A
